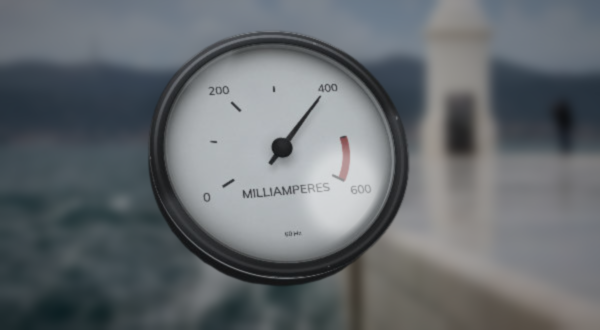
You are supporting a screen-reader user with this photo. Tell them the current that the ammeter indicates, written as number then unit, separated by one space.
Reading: 400 mA
